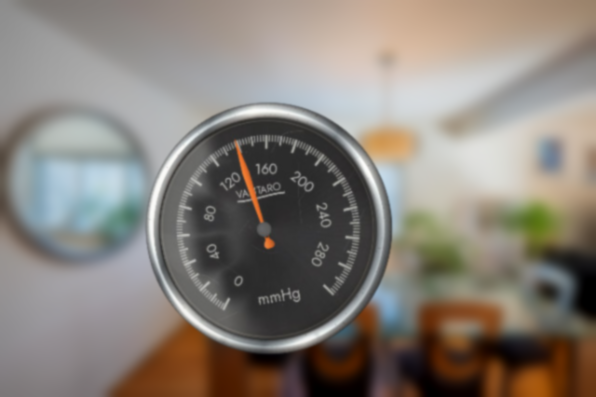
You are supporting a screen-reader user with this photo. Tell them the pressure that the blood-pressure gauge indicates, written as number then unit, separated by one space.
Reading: 140 mmHg
